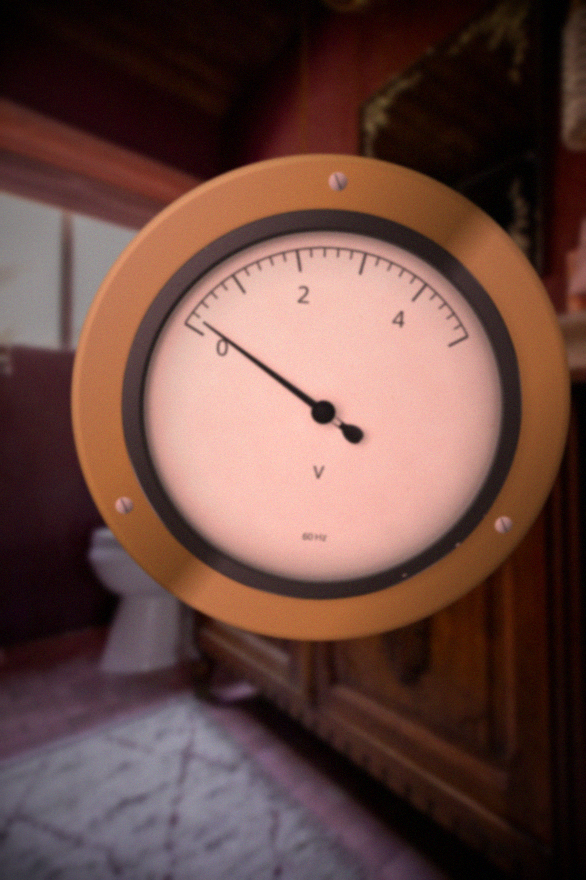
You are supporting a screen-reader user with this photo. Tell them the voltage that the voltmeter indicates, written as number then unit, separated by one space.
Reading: 0.2 V
